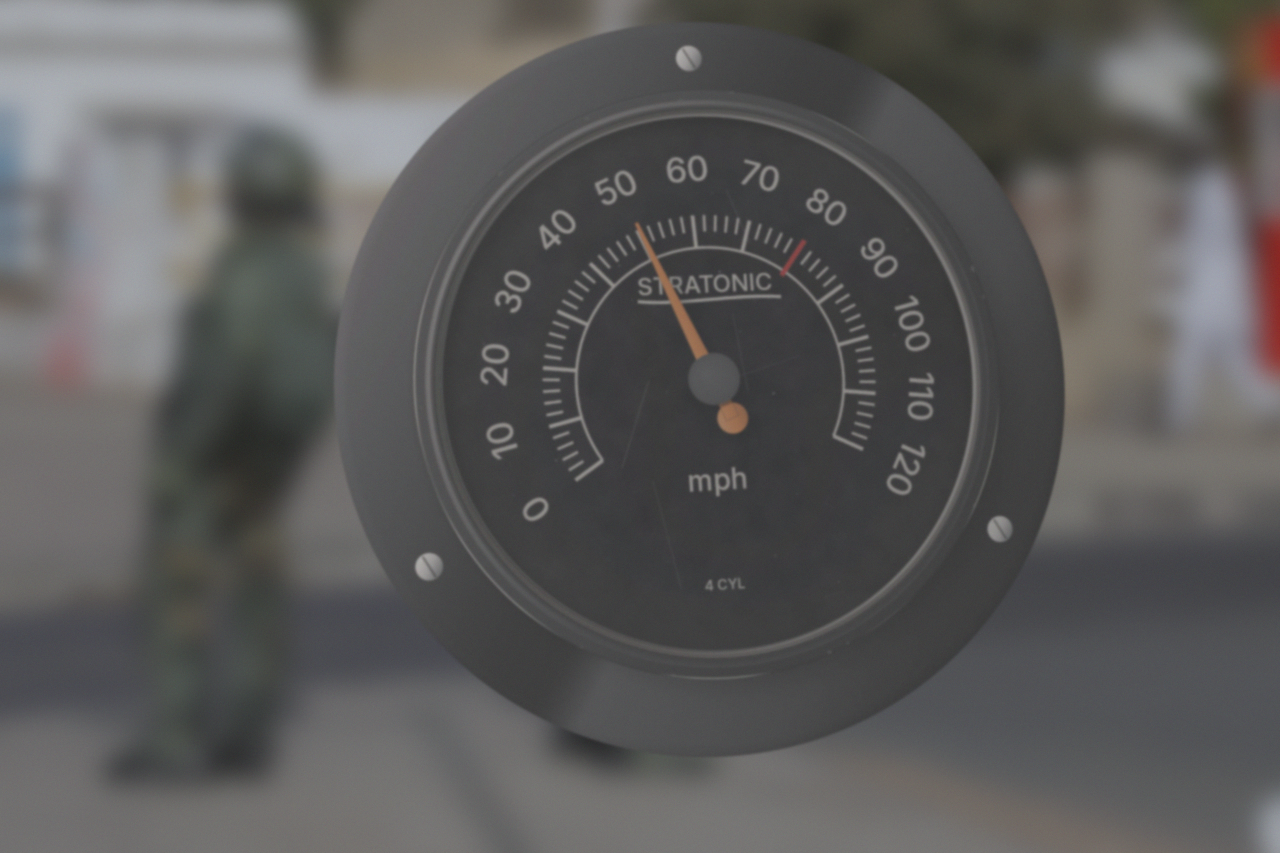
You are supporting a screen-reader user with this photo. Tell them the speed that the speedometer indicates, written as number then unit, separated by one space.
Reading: 50 mph
